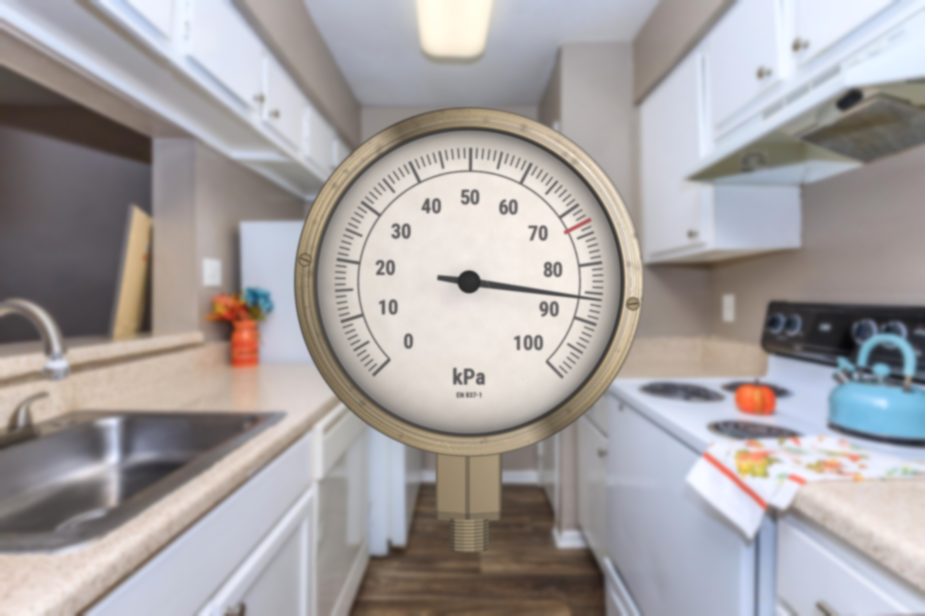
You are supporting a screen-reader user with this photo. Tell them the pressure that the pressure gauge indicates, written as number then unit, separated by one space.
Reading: 86 kPa
